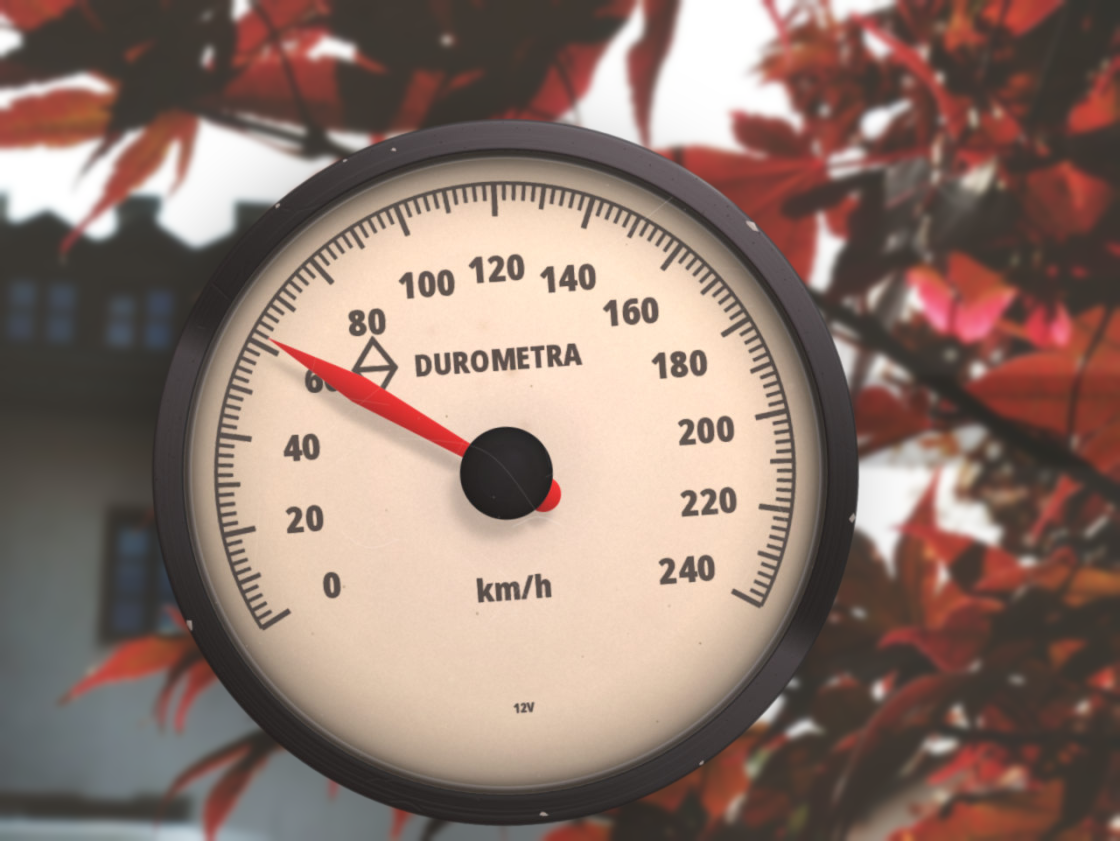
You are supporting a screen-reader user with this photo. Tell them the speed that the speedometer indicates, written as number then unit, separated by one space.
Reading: 62 km/h
